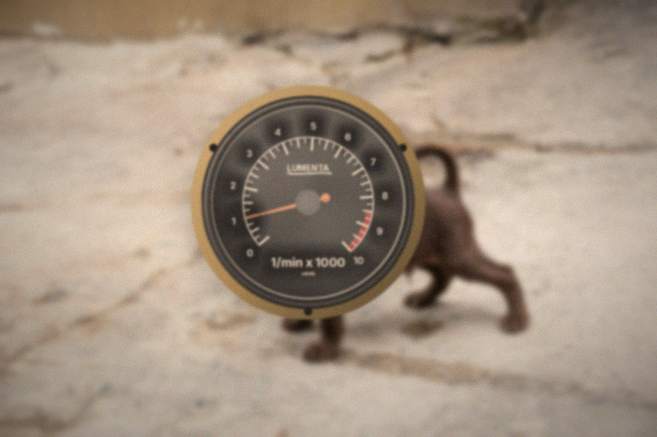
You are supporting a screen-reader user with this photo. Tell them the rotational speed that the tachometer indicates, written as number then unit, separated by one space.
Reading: 1000 rpm
